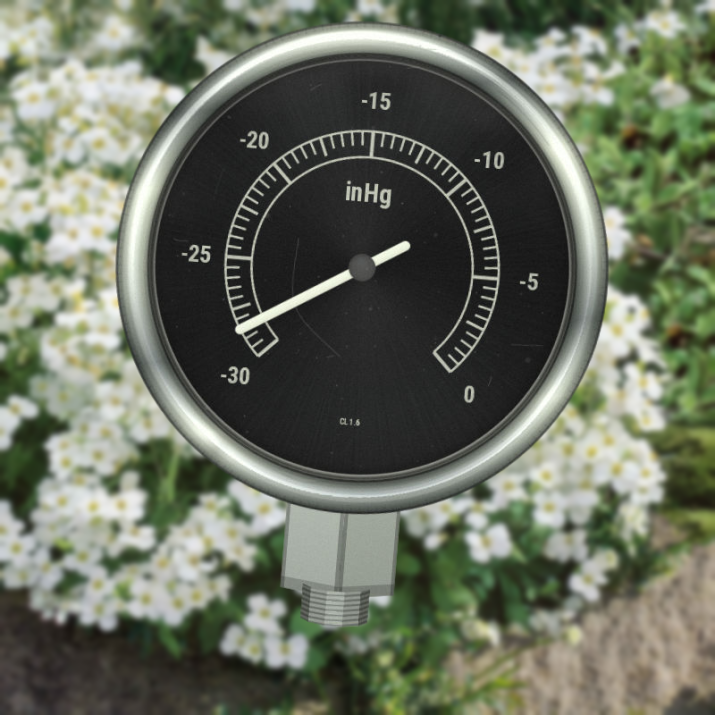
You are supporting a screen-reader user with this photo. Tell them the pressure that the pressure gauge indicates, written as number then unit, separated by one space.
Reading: -28.5 inHg
